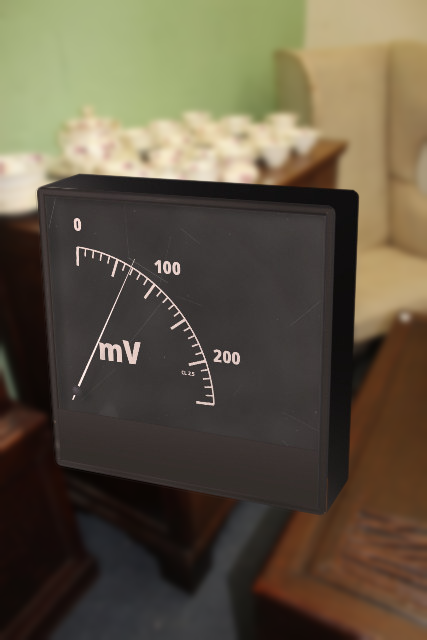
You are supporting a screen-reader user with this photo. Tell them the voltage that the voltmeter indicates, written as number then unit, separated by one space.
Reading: 70 mV
